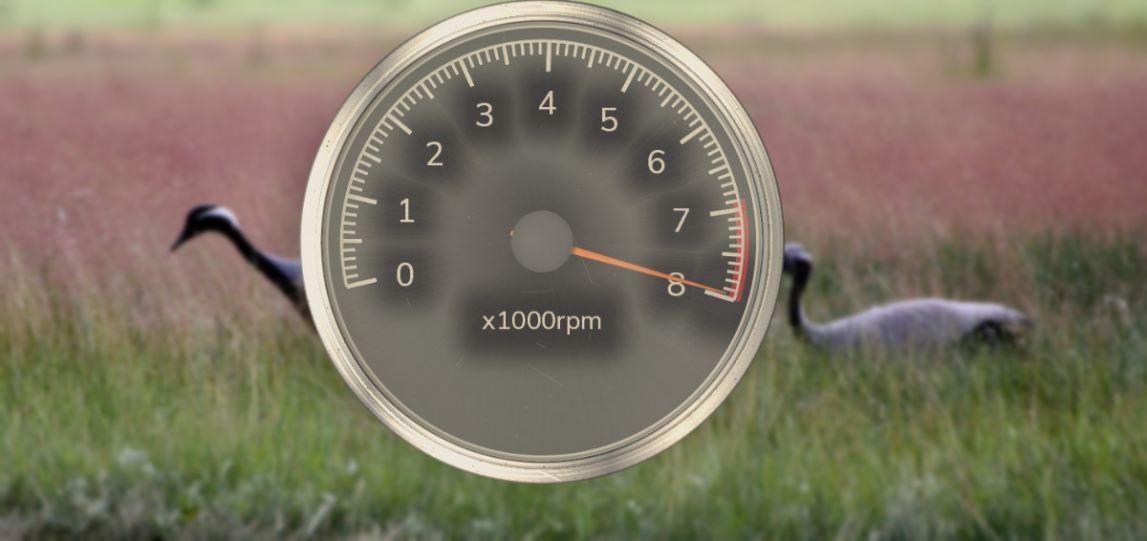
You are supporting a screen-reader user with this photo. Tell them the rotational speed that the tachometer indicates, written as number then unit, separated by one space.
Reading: 7950 rpm
